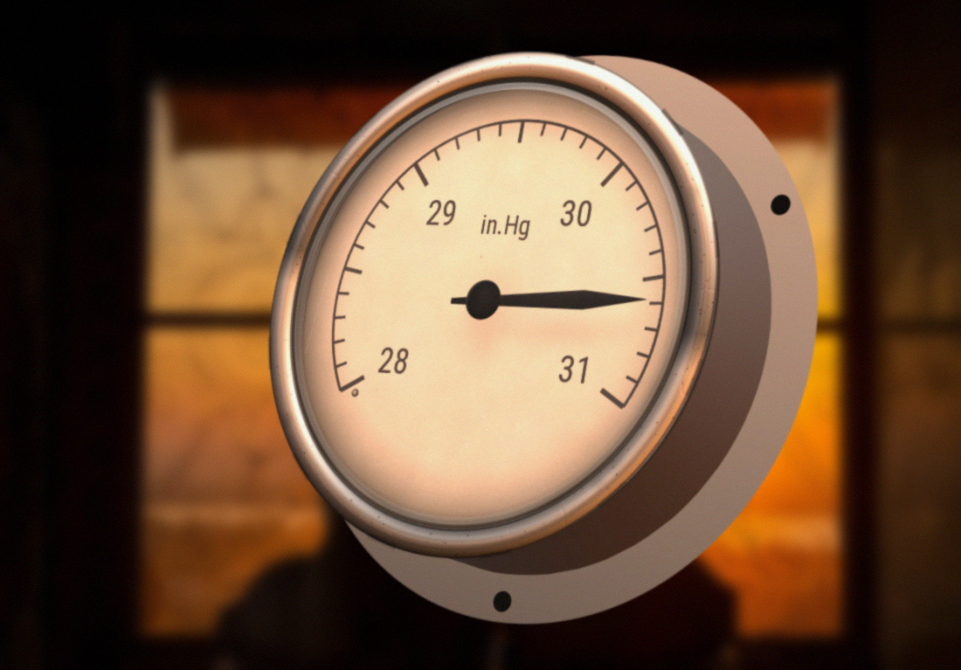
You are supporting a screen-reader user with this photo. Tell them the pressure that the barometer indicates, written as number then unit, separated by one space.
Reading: 30.6 inHg
